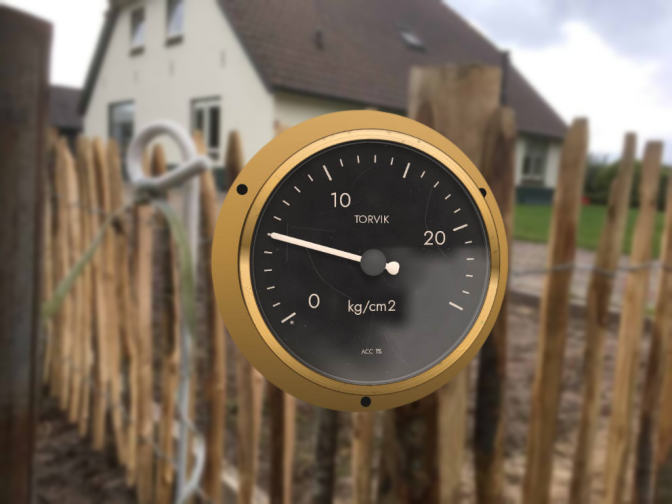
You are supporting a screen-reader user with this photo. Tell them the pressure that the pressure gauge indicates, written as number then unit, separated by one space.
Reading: 5 kg/cm²
